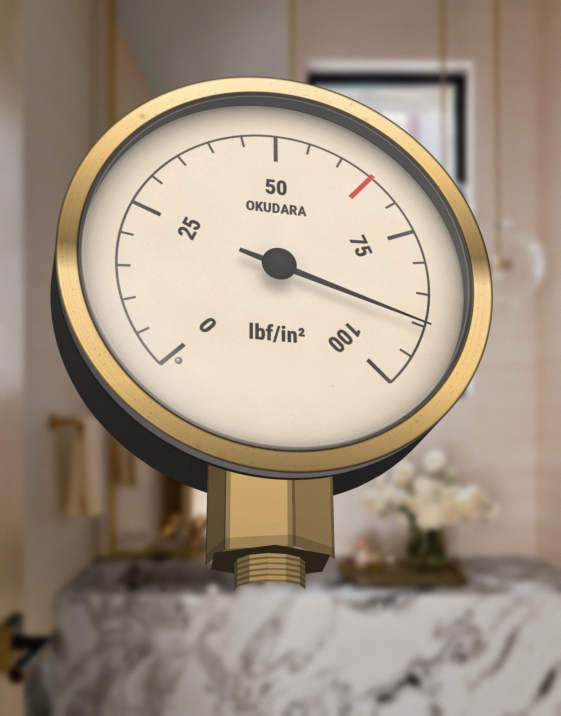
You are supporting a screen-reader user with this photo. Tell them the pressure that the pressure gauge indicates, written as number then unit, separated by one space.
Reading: 90 psi
